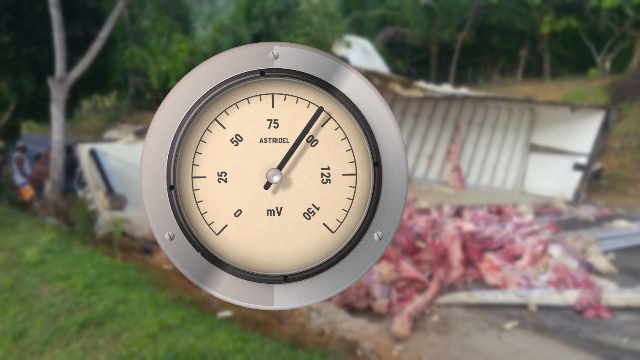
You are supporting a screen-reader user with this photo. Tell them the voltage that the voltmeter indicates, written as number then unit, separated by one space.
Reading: 95 mV
